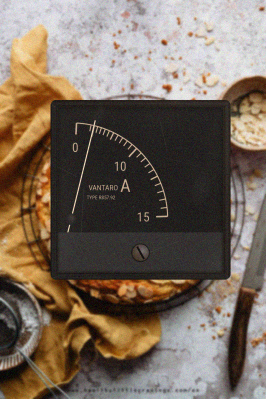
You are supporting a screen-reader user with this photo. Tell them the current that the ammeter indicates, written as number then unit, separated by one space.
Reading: 5 A
